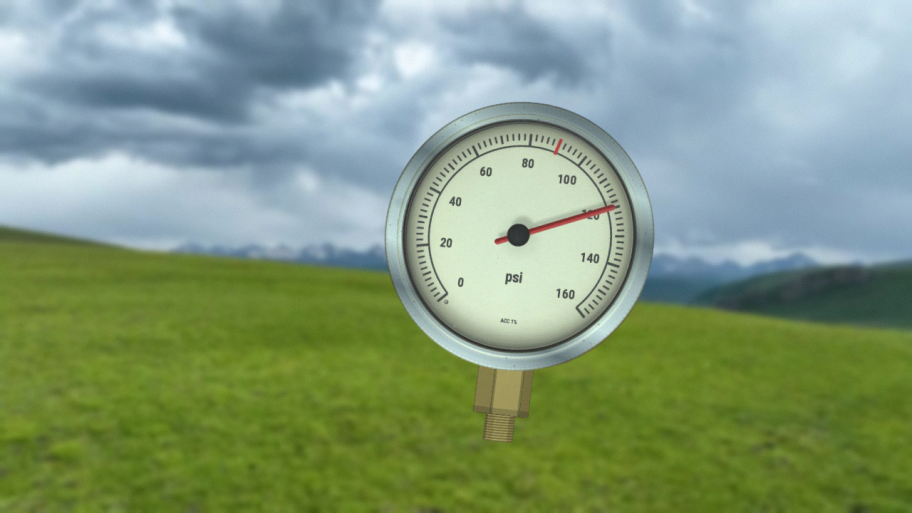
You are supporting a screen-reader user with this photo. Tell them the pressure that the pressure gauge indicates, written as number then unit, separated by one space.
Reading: 120 psi
